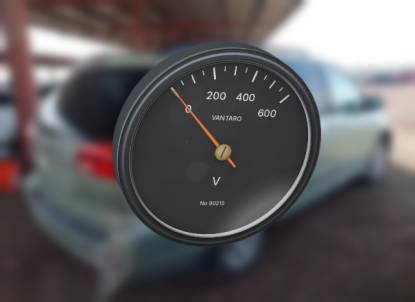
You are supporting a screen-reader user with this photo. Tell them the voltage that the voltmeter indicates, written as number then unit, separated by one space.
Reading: 0 V
